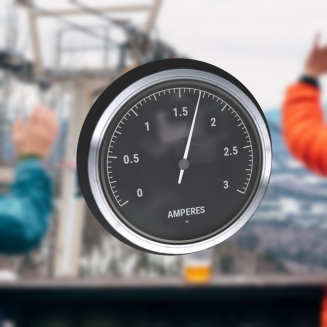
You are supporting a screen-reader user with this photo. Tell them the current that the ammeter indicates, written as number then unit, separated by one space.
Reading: 1.7 A
